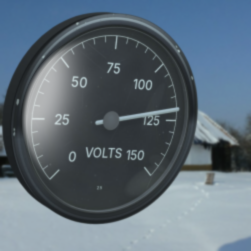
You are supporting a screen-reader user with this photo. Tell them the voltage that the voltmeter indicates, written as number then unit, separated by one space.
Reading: 120 V
